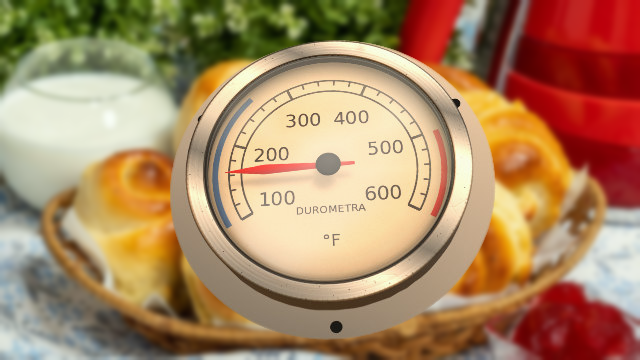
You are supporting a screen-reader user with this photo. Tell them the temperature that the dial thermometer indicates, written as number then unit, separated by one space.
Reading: 160 °F
